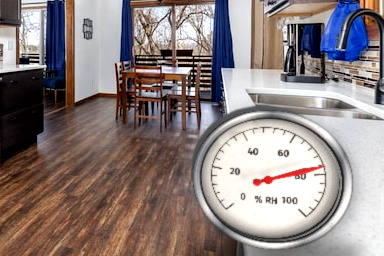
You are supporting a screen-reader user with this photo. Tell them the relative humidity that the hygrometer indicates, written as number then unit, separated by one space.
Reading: 76 %
